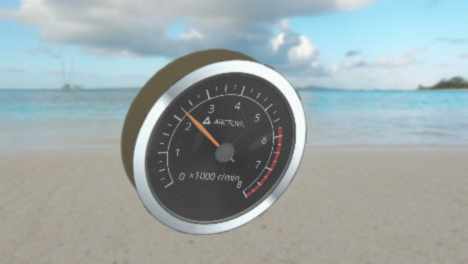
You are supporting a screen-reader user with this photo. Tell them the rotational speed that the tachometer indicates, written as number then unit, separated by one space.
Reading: 2250 rpm
